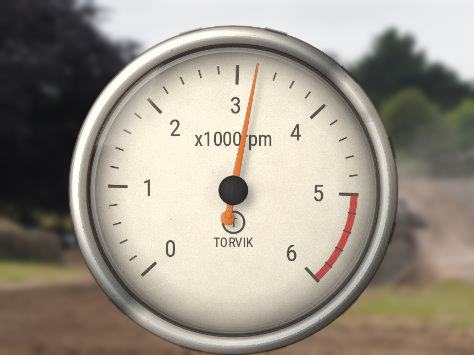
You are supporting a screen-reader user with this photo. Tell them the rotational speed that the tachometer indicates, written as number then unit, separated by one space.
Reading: 3200 rpm
